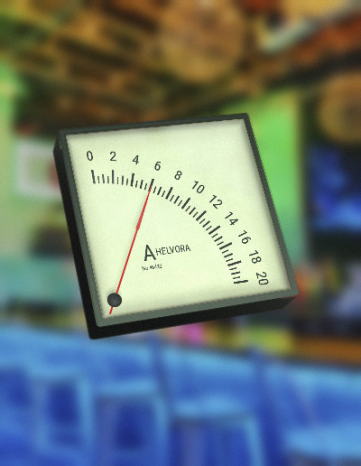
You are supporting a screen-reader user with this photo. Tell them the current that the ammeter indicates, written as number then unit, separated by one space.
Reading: 6 A
